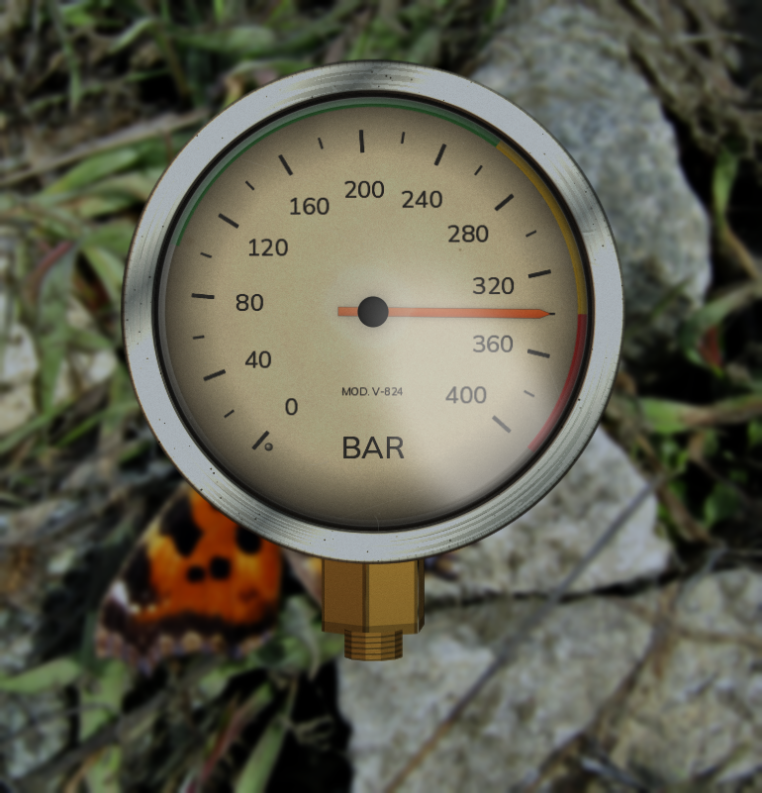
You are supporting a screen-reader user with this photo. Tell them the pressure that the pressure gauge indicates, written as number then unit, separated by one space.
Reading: 340 bar
